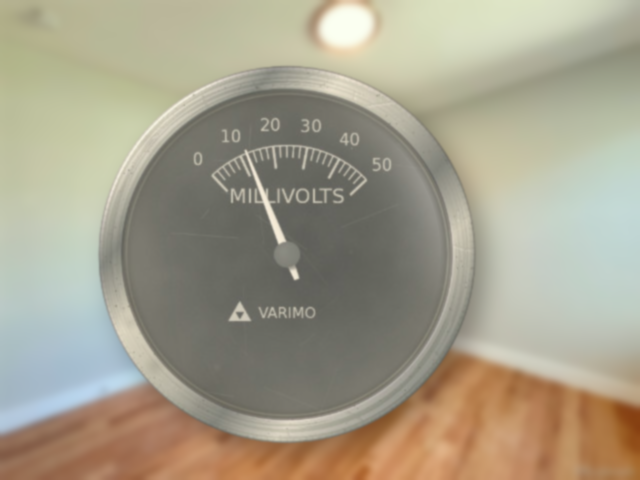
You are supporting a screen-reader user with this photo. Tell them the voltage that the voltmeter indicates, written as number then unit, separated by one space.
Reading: 12 mV
